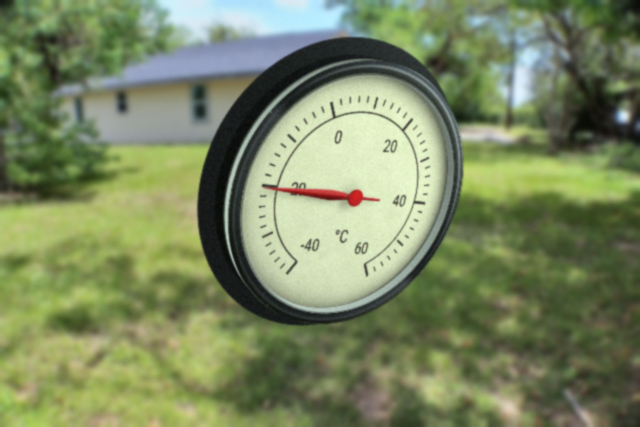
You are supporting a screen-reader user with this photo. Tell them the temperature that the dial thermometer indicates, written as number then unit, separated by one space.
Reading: -20 °C
